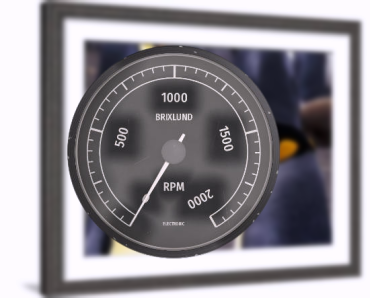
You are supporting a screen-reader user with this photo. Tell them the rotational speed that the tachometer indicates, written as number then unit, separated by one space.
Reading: 0 rpm
